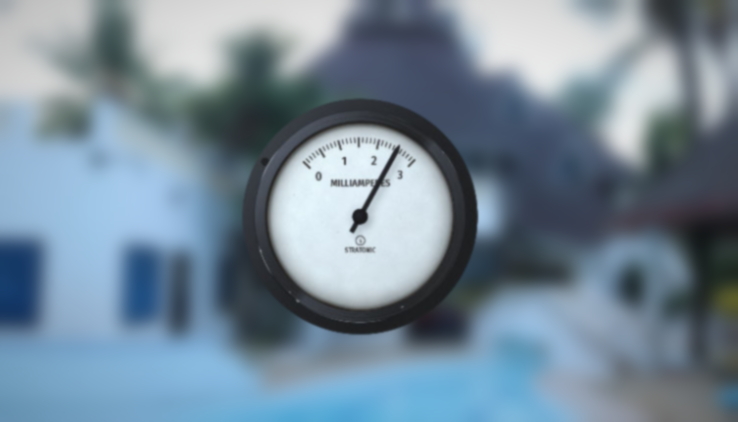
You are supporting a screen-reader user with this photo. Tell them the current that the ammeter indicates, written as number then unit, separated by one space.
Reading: 2.5 mA
